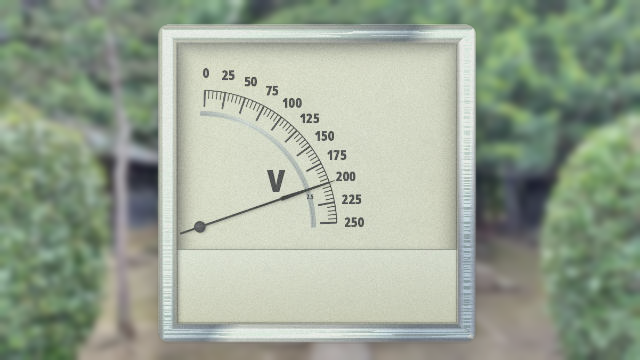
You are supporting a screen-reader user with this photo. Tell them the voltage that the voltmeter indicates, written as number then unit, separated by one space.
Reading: 200 V
